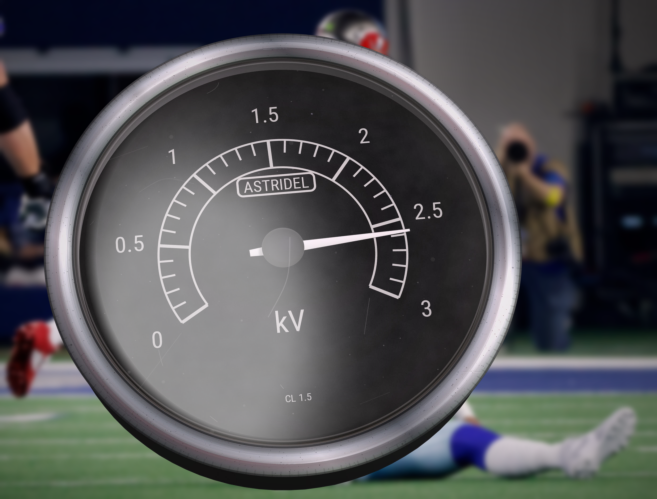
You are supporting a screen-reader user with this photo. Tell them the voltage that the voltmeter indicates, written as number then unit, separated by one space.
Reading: 2.6 kV
